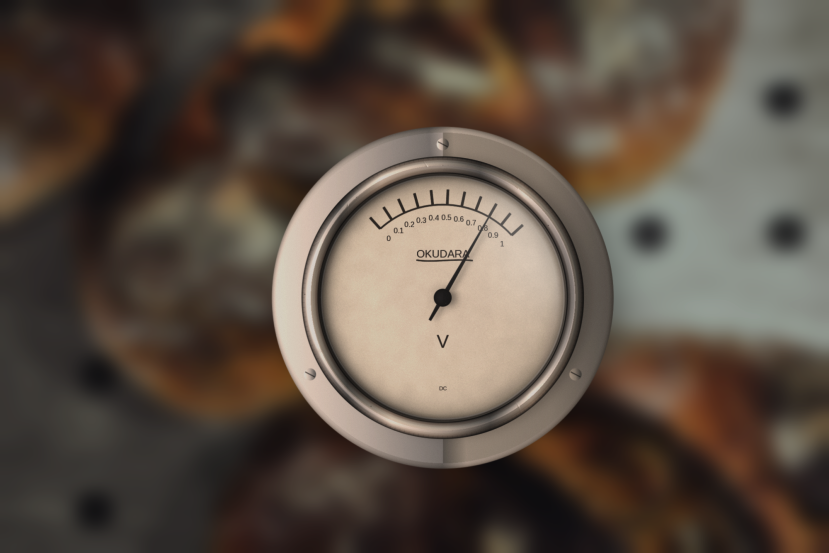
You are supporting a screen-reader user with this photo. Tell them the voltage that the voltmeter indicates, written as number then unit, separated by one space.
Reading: 0.8 V
